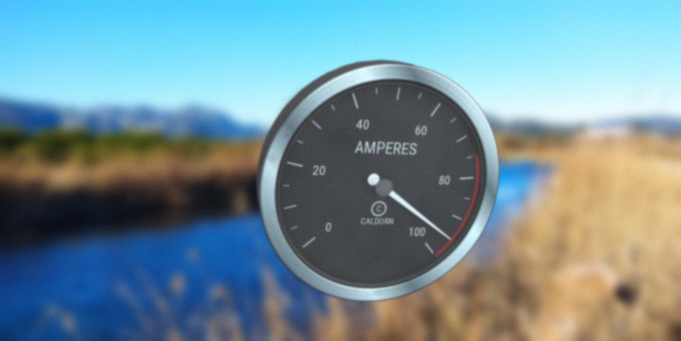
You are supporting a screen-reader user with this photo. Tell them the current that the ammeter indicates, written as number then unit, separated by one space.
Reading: 95 A
